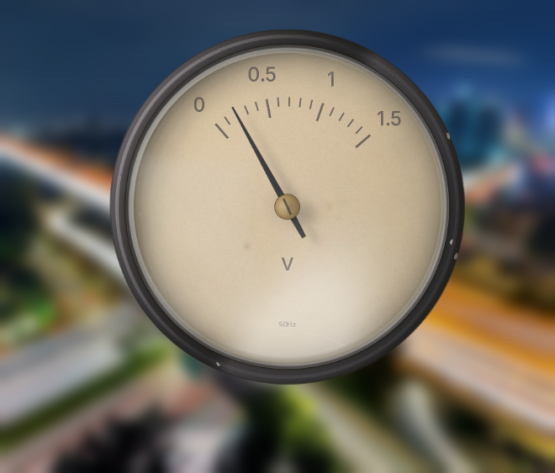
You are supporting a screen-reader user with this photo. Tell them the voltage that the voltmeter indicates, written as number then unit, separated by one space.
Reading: 0.2 V
